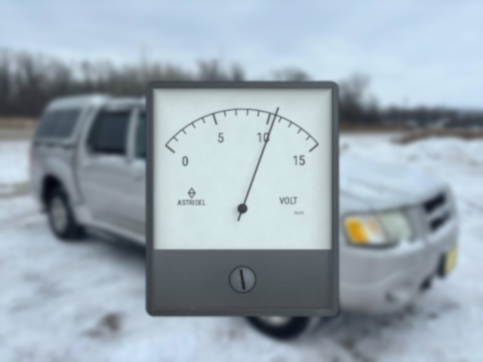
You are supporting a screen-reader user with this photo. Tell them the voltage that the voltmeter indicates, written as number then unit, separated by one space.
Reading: 10.5 V
